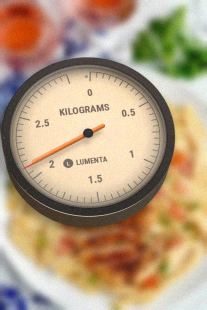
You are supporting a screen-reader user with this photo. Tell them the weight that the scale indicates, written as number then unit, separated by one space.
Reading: 2.1 kg
